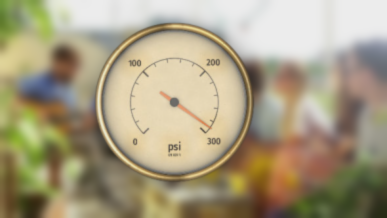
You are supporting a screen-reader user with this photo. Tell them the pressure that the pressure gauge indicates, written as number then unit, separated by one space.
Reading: 290 psi
